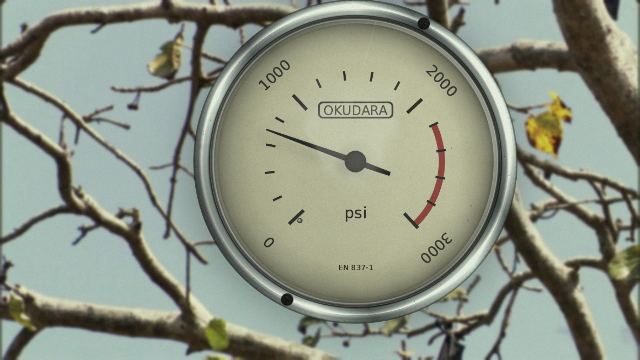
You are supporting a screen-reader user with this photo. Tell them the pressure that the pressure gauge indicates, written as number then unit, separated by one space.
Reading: 700 psi
